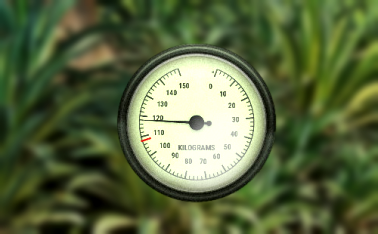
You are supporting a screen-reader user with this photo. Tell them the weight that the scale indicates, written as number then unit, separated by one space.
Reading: 118 kg
